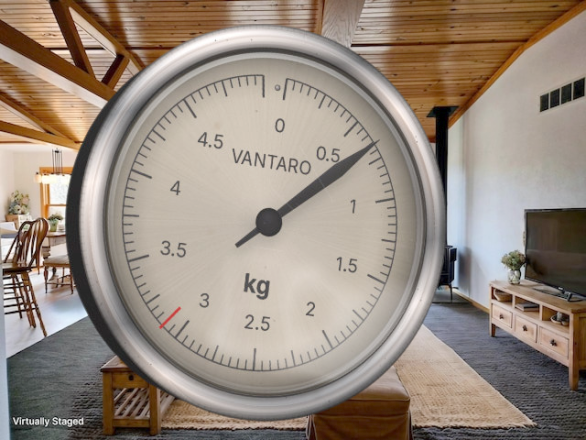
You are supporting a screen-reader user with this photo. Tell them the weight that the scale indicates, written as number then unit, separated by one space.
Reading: 0.65 kg
